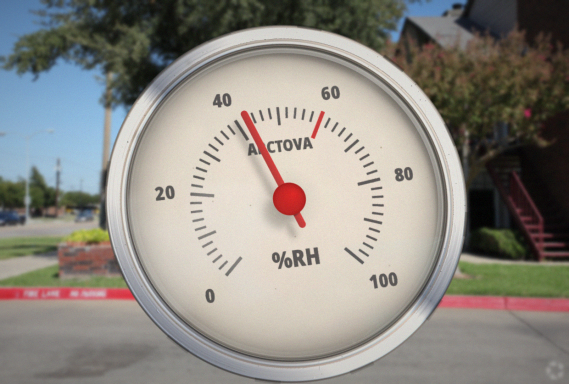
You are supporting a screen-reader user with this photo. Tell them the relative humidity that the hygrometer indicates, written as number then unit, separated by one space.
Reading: 42 %
